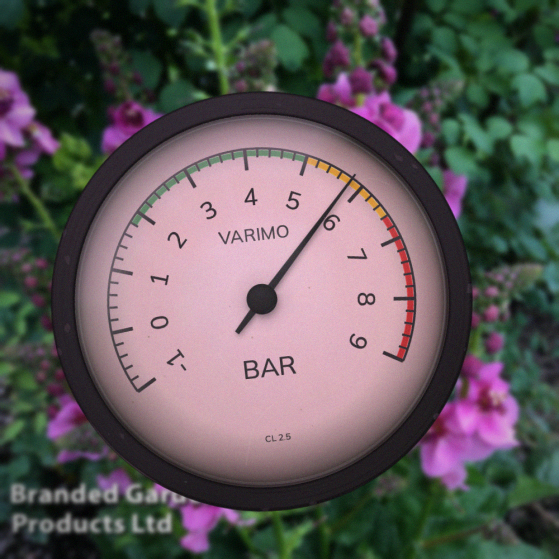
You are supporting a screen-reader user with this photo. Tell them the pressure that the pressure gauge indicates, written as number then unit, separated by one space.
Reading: 5.8 bar
